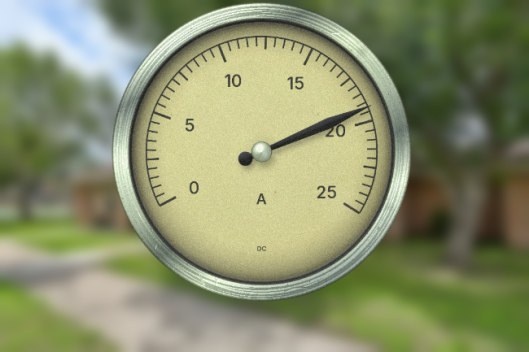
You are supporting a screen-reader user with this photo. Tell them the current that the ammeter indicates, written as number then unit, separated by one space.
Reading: 19.25 A
